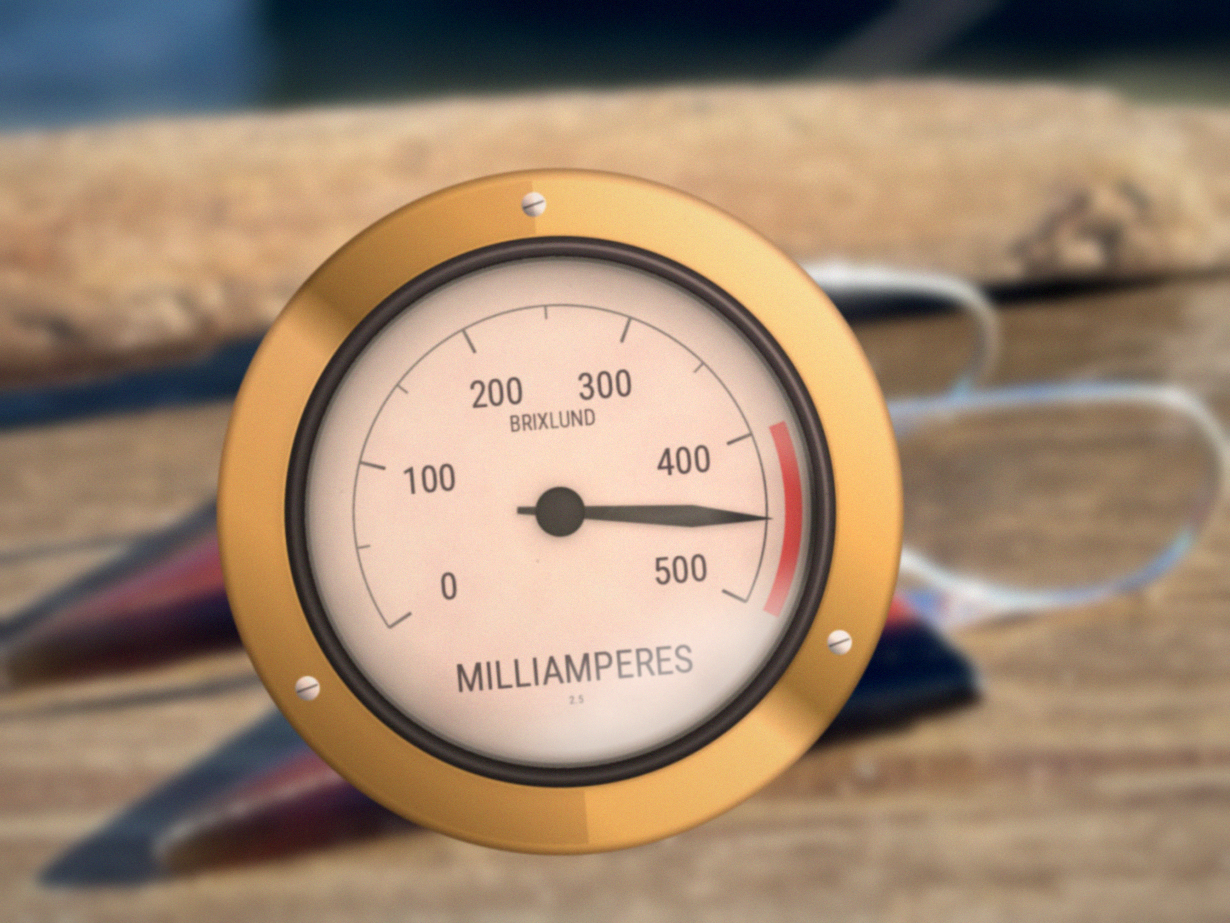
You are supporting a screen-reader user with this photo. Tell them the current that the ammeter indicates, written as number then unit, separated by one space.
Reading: 450 mA
